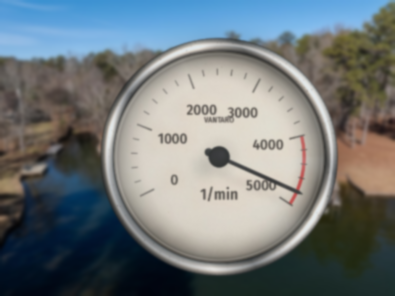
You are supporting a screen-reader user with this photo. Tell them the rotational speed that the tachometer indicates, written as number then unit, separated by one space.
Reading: 4800 rpm
